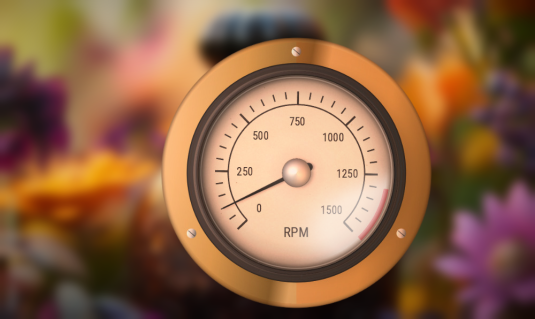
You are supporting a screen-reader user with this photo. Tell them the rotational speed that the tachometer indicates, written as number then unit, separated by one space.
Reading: 100 rpm
